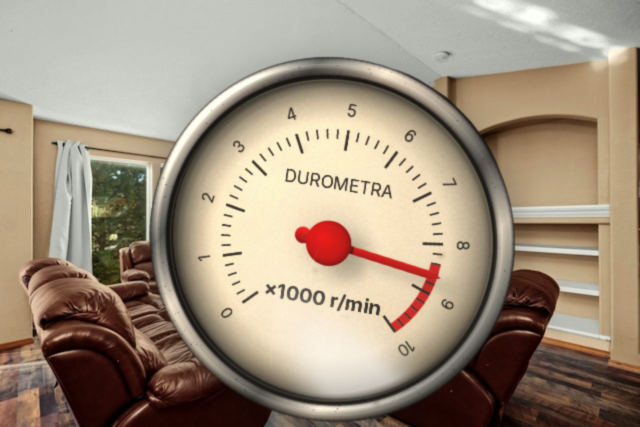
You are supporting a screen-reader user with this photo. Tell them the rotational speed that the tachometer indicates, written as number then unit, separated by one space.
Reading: 8600 rpm
